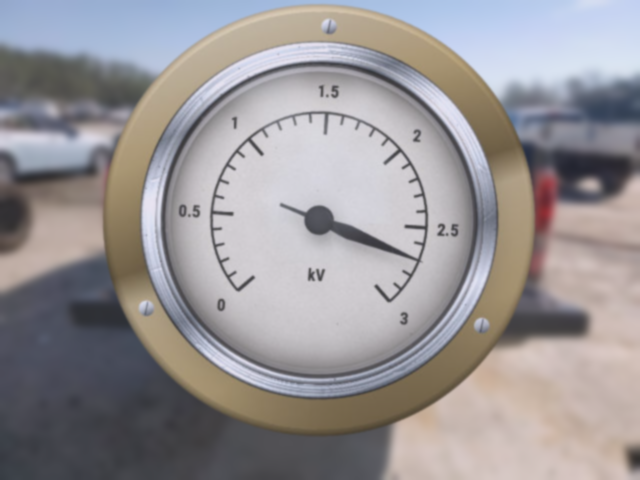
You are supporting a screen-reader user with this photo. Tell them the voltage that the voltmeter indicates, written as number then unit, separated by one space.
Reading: 2.7 kV
